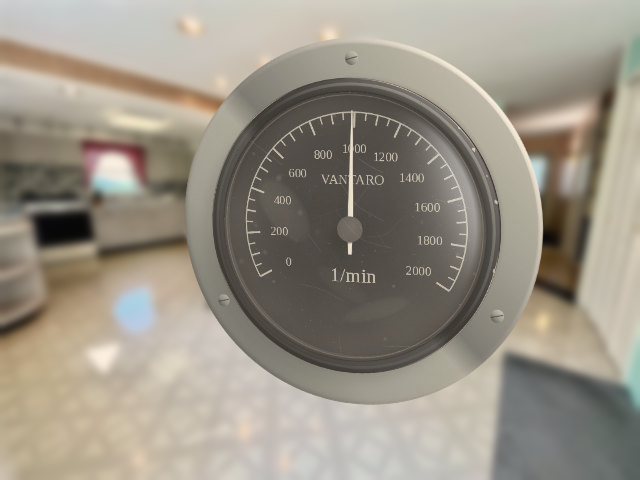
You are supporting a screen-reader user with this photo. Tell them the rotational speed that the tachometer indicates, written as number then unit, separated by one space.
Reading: 1000 rpm
